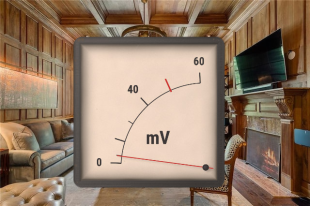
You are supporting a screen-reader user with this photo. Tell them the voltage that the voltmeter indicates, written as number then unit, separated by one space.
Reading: 10 mV
